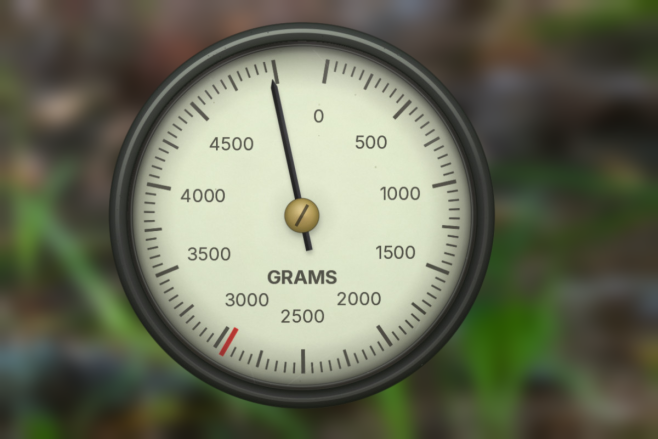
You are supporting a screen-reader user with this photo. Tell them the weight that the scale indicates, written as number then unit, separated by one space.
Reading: 4975 g
